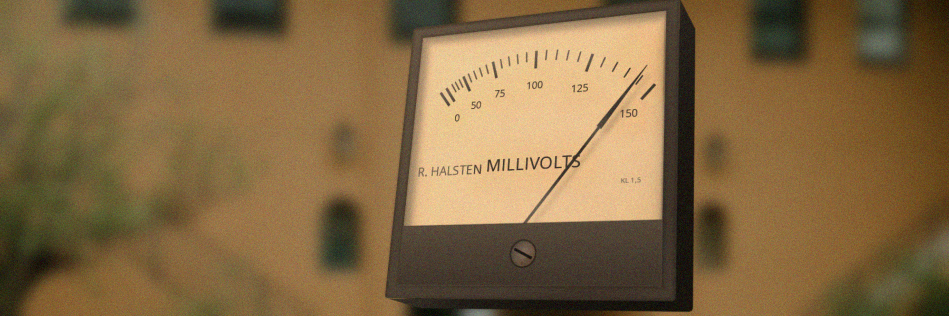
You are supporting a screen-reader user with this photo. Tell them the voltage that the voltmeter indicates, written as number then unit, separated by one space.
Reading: 145 mV
